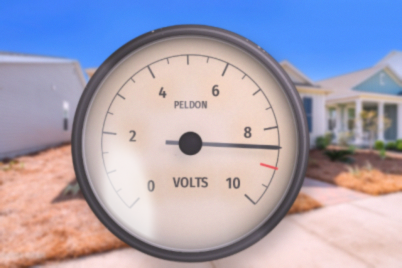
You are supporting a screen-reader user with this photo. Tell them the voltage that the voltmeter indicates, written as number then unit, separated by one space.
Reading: 8.5 V
